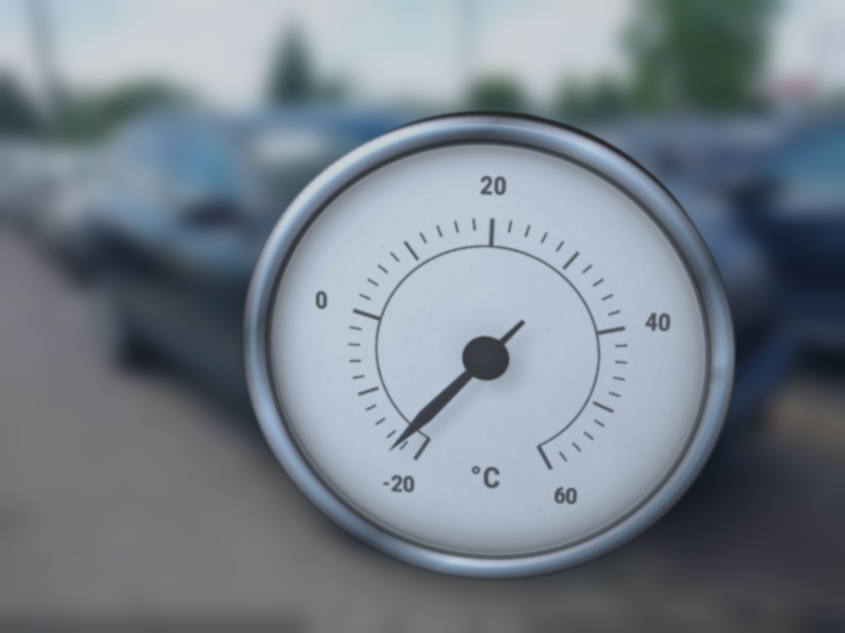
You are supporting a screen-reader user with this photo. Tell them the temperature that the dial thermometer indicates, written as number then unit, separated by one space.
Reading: -17 °C
